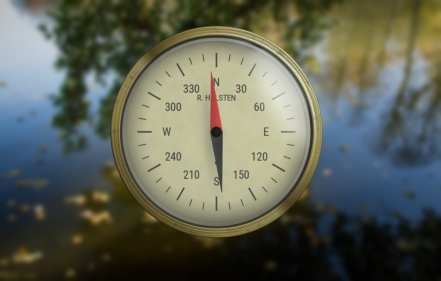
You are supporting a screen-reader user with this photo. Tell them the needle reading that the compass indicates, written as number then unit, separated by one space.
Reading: 355 °
